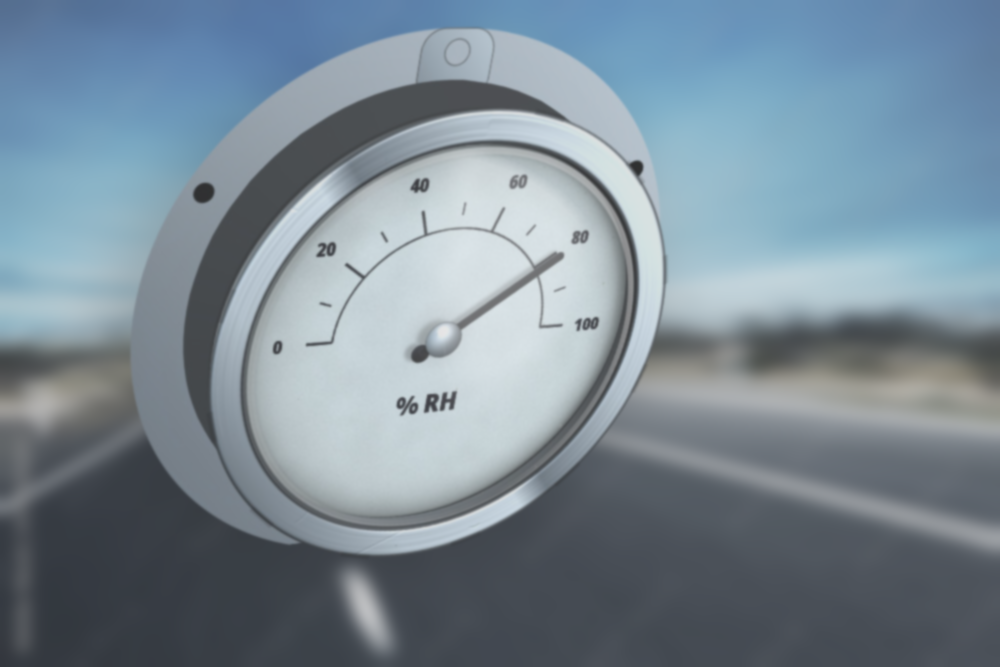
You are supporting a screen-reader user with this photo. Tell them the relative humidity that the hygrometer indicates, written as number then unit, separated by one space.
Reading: 80 %
